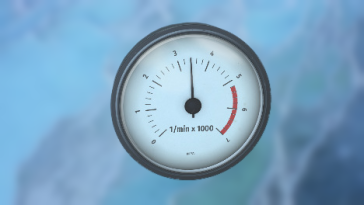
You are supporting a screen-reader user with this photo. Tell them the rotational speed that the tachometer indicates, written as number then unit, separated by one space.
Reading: 3400 rpm
